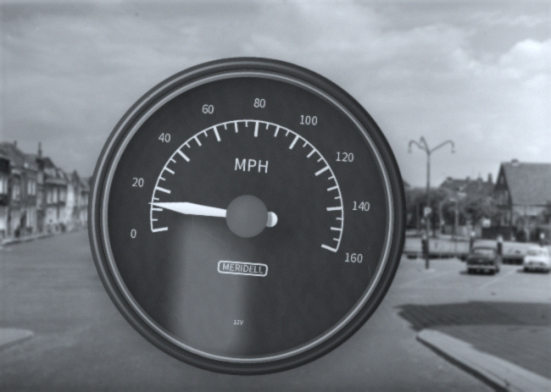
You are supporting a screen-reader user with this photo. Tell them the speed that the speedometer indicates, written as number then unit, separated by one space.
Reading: 12.5 mph
